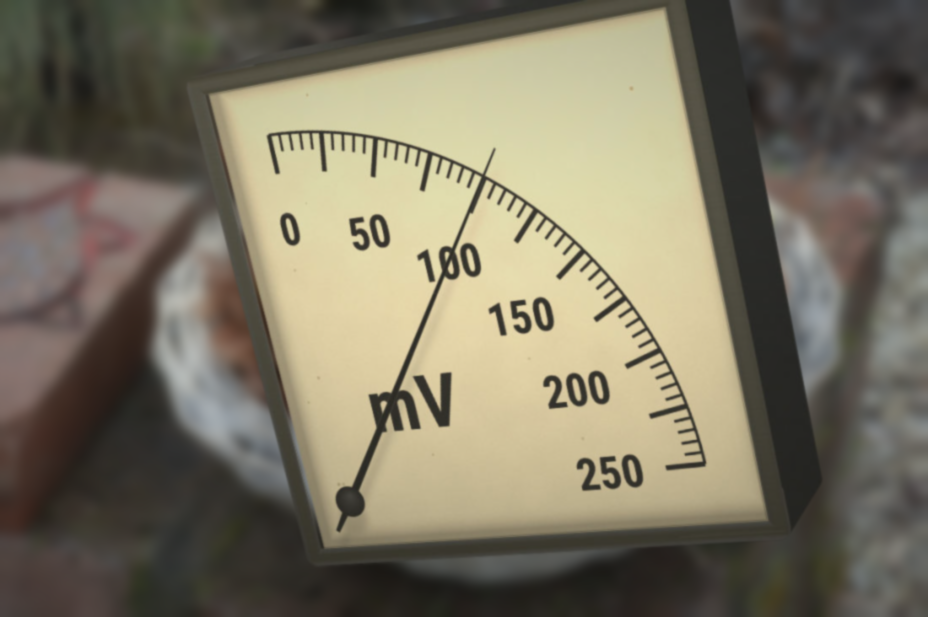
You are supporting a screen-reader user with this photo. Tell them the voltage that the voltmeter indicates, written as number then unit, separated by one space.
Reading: 100 mV
